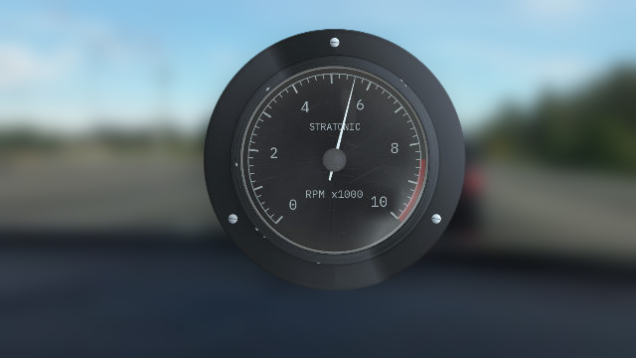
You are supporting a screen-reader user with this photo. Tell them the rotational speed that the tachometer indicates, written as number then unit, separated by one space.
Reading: 5600 rpm
